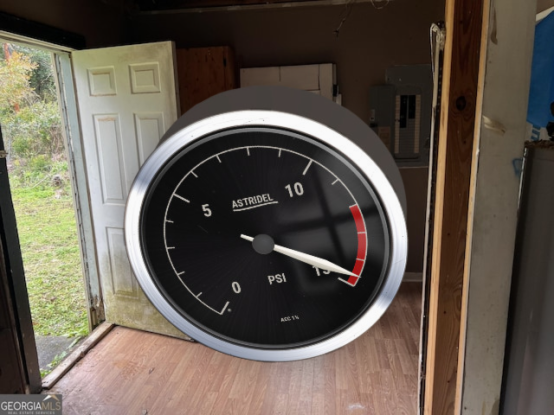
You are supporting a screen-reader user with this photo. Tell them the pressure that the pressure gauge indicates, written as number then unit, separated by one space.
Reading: 14.5 psi
